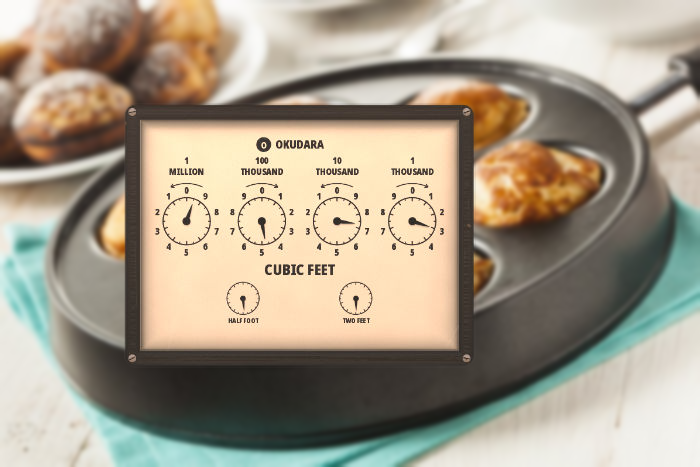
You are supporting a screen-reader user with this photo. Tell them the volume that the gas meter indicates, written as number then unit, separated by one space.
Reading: 947300 ft³
